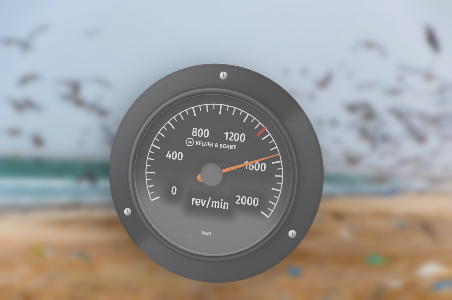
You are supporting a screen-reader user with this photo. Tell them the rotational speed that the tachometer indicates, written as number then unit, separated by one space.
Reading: 1550 rpm
